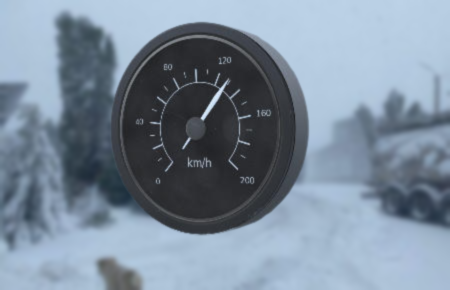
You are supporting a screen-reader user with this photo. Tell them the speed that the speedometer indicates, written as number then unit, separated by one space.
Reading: 130 km/h
